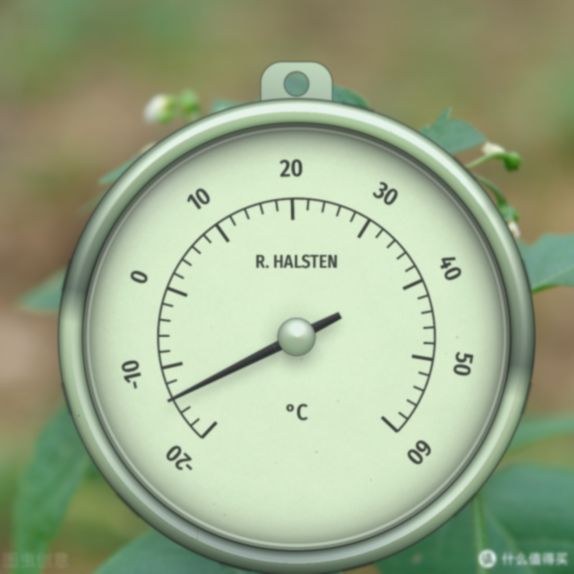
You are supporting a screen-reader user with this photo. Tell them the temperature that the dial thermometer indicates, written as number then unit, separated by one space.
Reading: -14 °C
